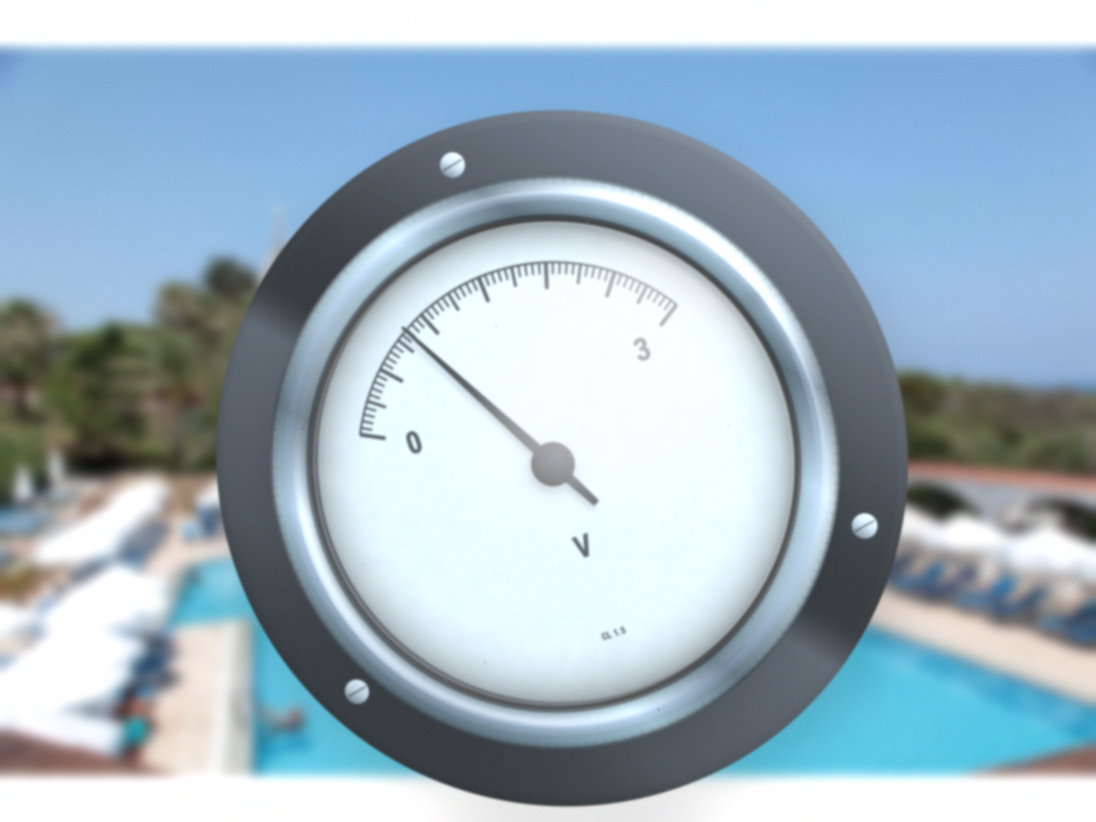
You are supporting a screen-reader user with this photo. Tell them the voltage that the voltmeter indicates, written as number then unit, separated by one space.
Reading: 0.85 V
